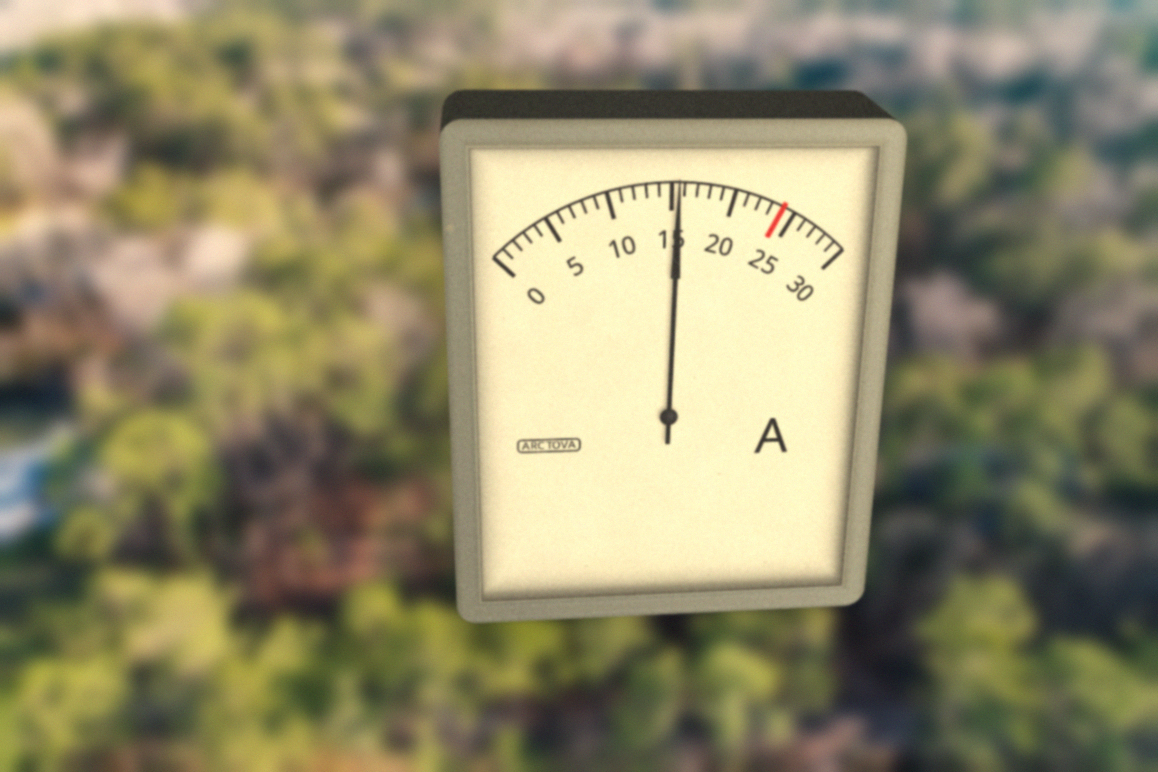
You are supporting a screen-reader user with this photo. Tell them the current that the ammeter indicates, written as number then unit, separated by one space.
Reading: 15.5 A
